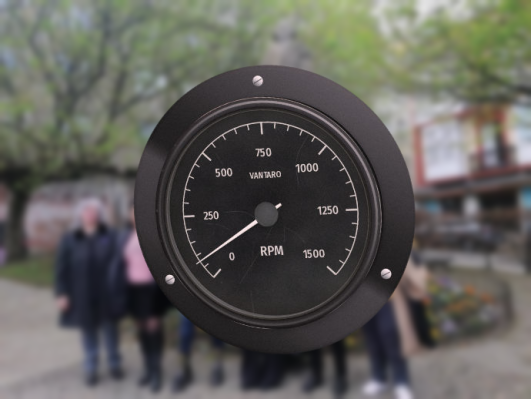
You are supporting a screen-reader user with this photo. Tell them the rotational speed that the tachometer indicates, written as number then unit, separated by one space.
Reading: 75 rpm
